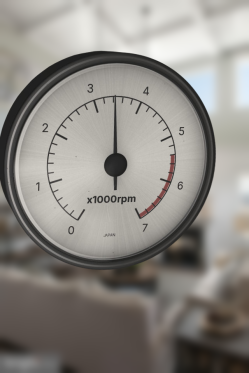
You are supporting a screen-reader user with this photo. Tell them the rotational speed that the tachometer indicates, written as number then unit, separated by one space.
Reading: 3400 rpm
